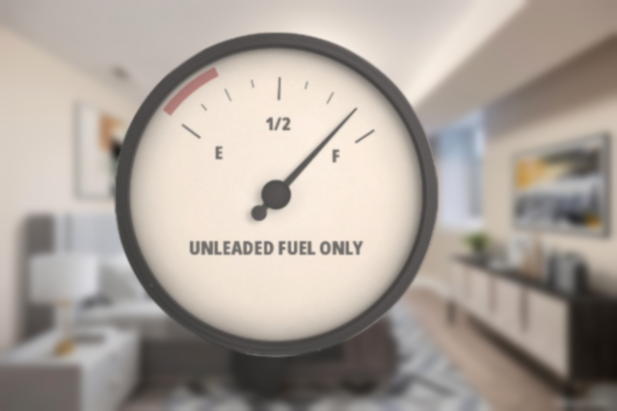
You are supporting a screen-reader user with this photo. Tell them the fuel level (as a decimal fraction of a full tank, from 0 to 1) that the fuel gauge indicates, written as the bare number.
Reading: 0.875
